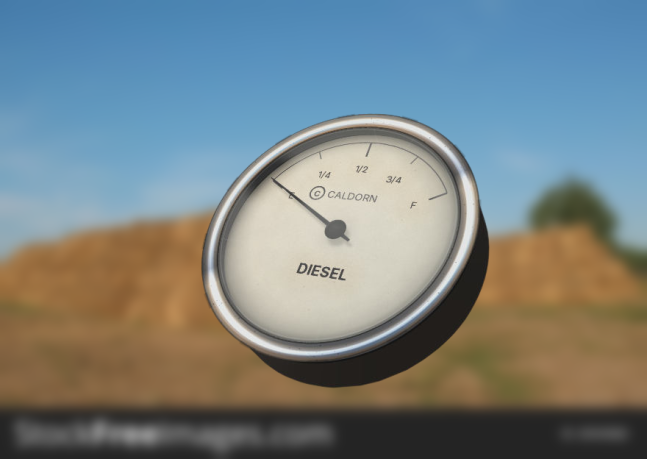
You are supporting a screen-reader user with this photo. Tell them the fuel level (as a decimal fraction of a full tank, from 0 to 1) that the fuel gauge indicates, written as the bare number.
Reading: 0
